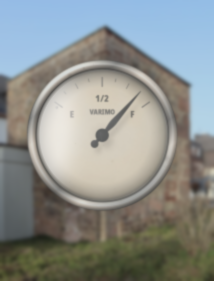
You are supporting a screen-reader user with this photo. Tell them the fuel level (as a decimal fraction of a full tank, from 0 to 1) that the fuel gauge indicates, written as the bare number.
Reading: 0.875
